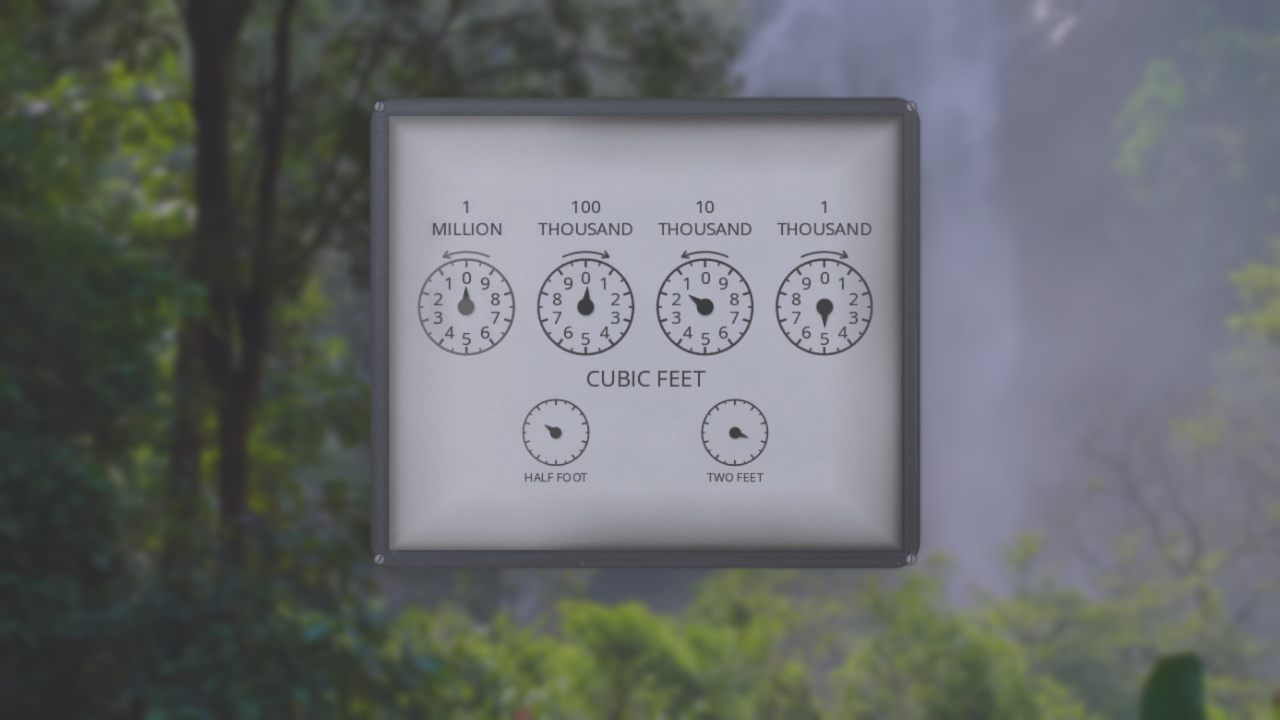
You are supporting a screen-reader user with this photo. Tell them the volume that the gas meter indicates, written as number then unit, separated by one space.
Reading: 1500 ft³
